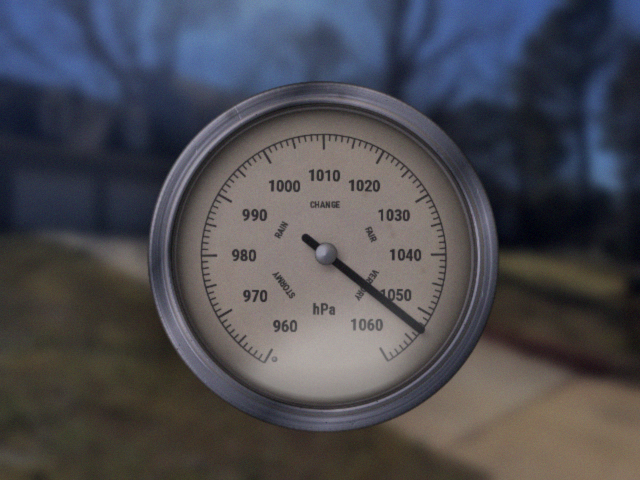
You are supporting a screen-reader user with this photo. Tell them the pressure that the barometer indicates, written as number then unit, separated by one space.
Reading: 1053 hPa
